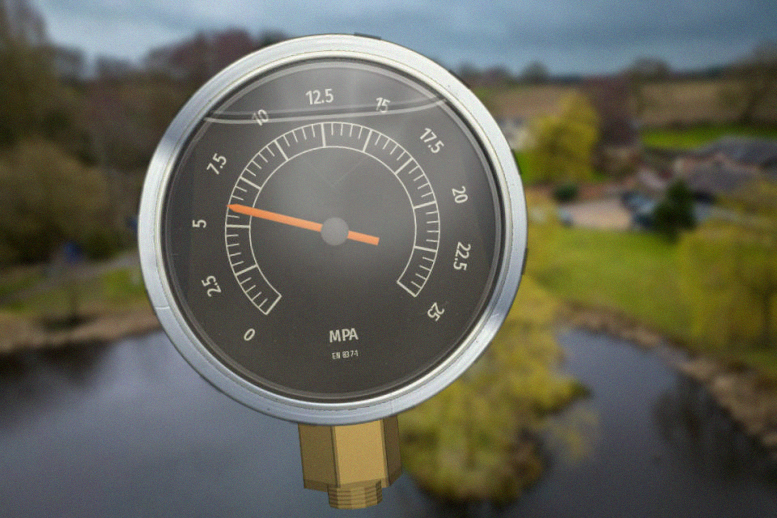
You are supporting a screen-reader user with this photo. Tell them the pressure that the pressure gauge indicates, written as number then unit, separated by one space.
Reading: 6 MPa
